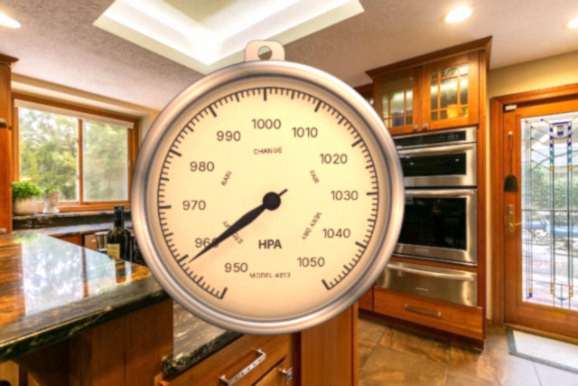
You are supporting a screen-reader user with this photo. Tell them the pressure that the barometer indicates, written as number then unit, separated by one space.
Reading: 959 hPa
